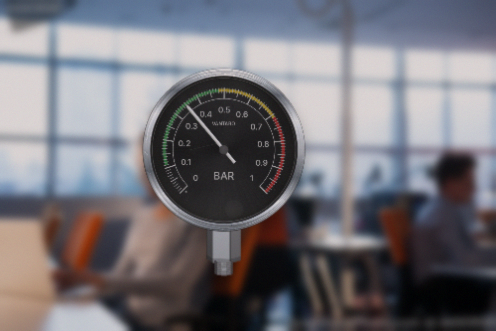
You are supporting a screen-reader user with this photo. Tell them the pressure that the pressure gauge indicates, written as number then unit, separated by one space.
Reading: 0.35 bar
